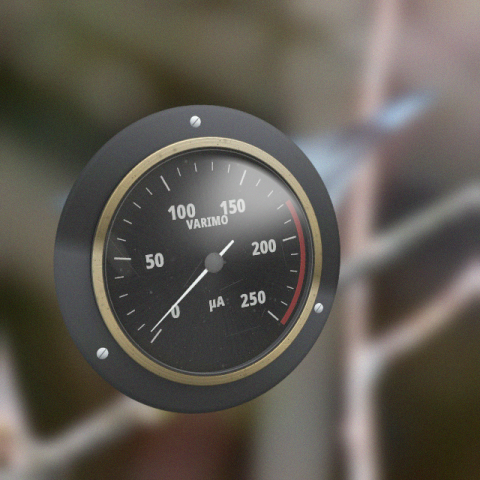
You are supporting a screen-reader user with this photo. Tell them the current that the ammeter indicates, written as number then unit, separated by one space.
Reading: 5 µA
